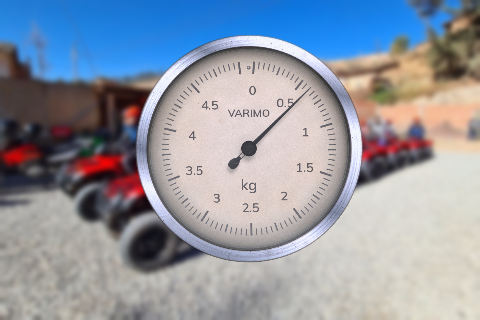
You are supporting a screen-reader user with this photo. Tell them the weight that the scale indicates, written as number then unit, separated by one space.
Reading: 0.6 kg
